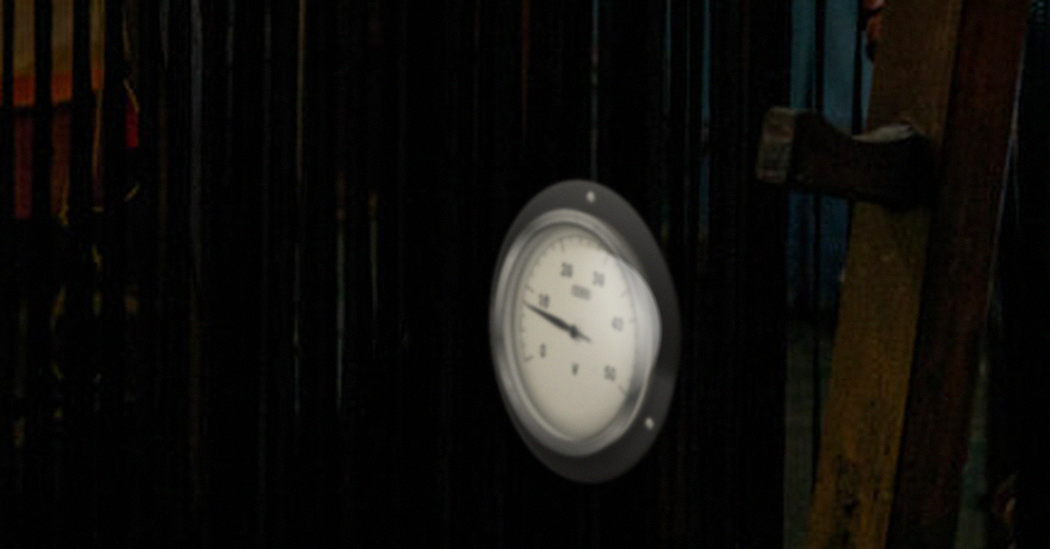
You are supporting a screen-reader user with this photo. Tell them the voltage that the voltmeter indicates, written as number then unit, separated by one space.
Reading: 8 V
